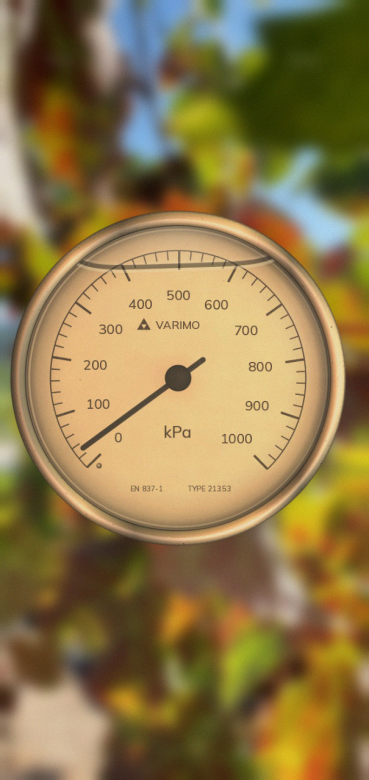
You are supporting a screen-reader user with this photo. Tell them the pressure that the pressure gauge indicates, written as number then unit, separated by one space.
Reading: 30 kPa
